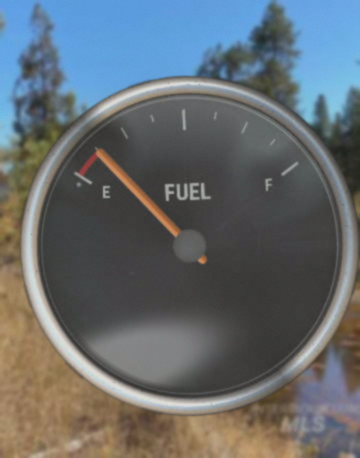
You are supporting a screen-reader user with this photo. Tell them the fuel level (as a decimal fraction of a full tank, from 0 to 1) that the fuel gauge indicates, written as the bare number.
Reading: 0.125
